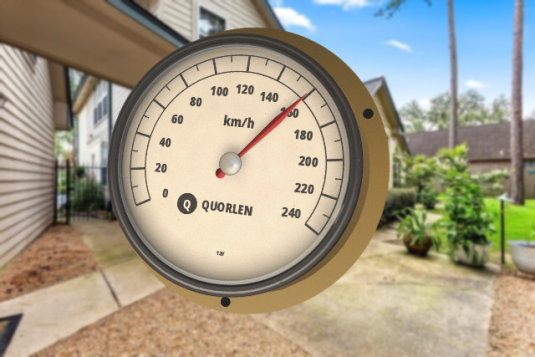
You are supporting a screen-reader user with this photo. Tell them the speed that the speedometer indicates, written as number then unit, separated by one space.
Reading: 160 km/h
